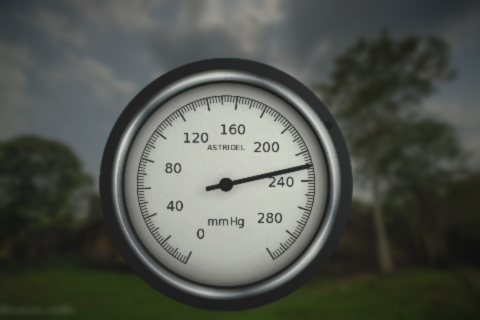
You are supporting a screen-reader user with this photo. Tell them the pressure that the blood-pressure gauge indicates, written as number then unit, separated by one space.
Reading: 230 mmHg
